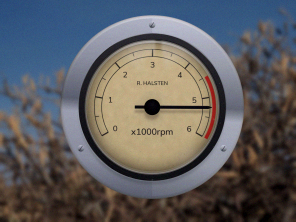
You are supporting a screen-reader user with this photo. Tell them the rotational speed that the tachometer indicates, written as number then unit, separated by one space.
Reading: 5250 rpm
